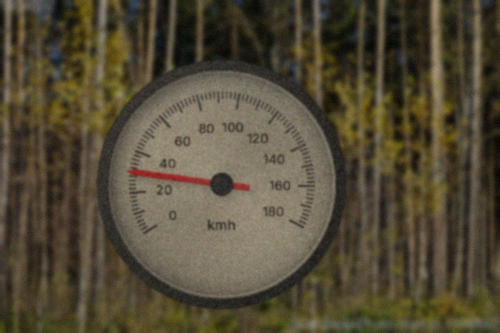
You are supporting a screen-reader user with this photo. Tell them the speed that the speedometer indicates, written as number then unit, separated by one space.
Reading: 30 km/h
